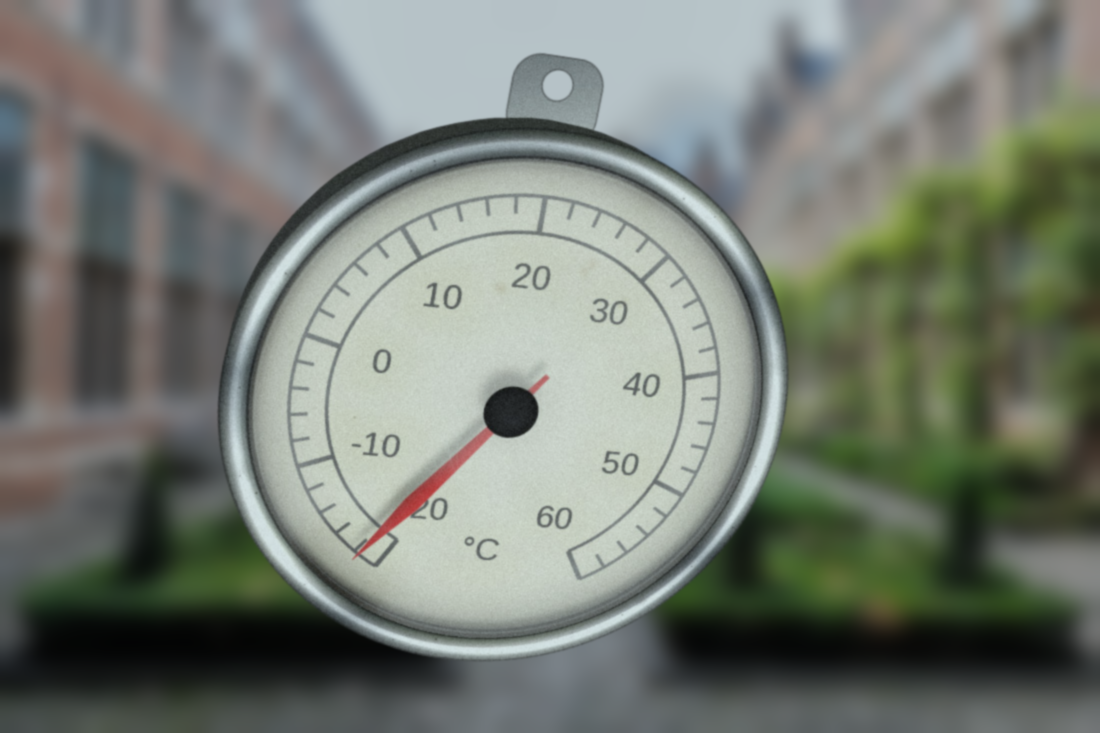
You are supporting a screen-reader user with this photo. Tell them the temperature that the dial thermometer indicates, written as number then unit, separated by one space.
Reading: -18 °C
